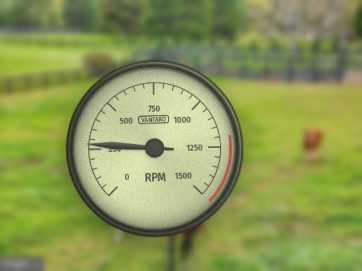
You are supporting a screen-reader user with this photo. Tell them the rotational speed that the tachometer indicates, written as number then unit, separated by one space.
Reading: 275 rpm
